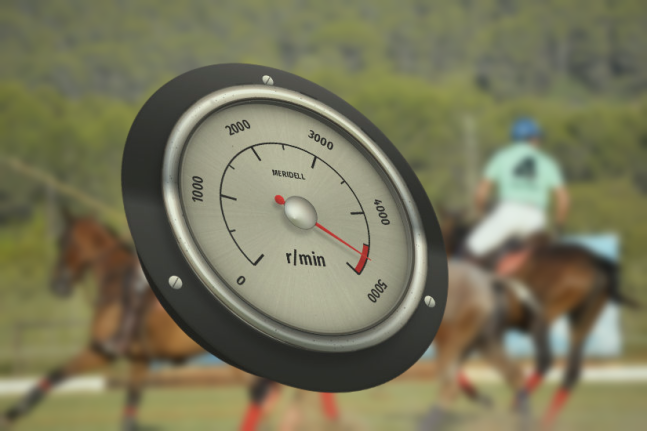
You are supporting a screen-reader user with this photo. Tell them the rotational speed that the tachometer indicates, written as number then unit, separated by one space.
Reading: 4750 rpm
